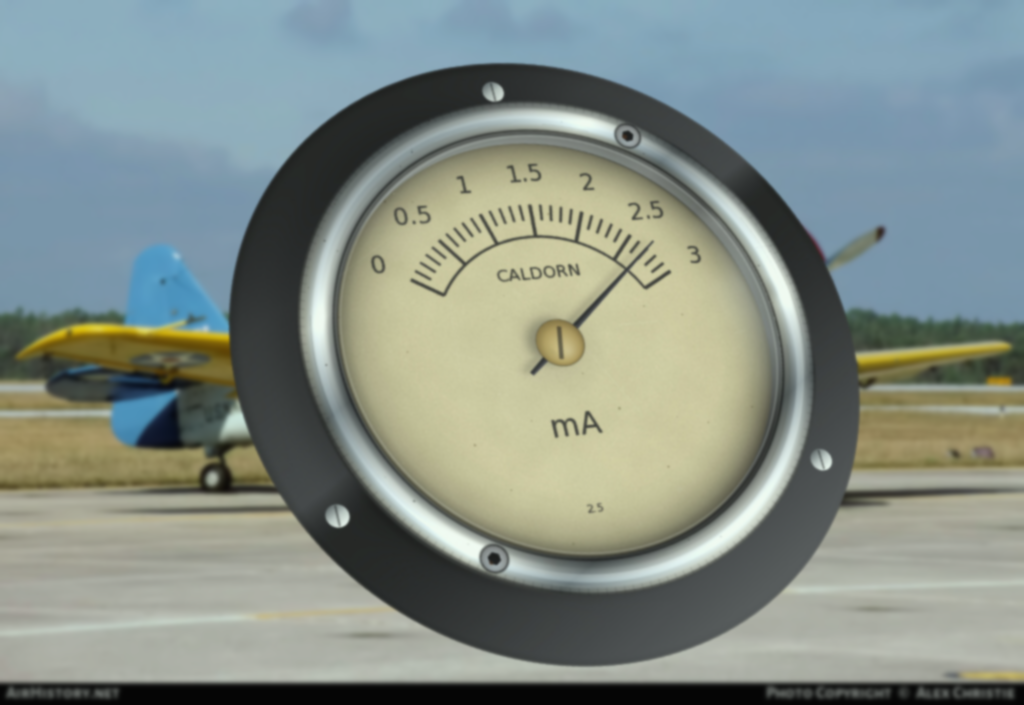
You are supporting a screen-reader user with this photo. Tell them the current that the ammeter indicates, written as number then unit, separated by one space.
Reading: 2.7 mA
